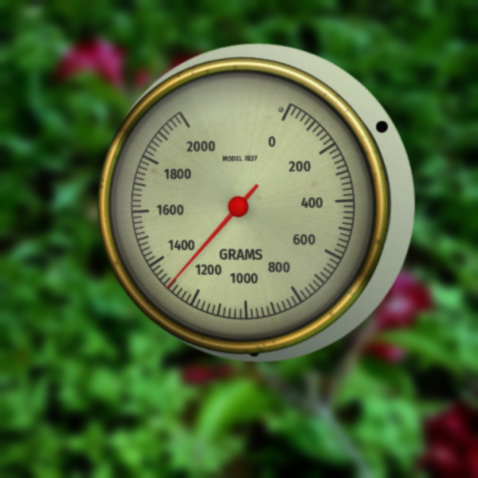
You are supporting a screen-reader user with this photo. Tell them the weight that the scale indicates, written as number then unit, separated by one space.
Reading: 1300 g
